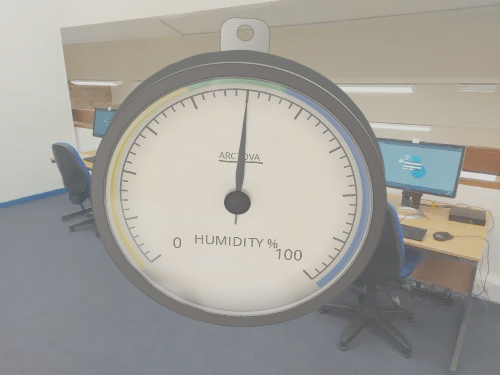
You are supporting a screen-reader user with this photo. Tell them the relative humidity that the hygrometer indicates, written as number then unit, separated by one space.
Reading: 50 %
